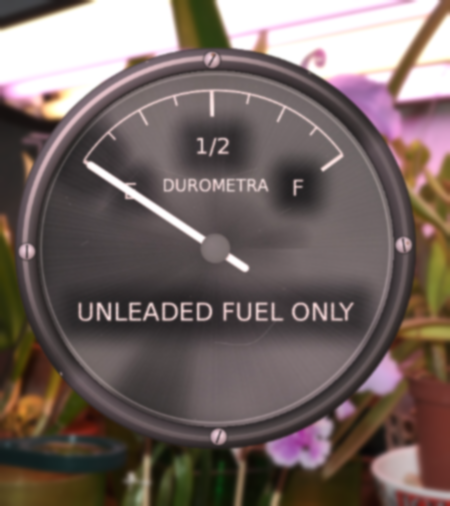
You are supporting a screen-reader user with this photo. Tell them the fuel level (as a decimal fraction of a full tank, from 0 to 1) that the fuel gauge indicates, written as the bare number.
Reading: 0
